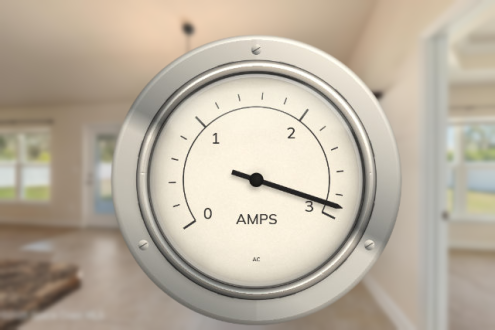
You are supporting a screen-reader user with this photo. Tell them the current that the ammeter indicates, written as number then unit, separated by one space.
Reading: 2.9 A
